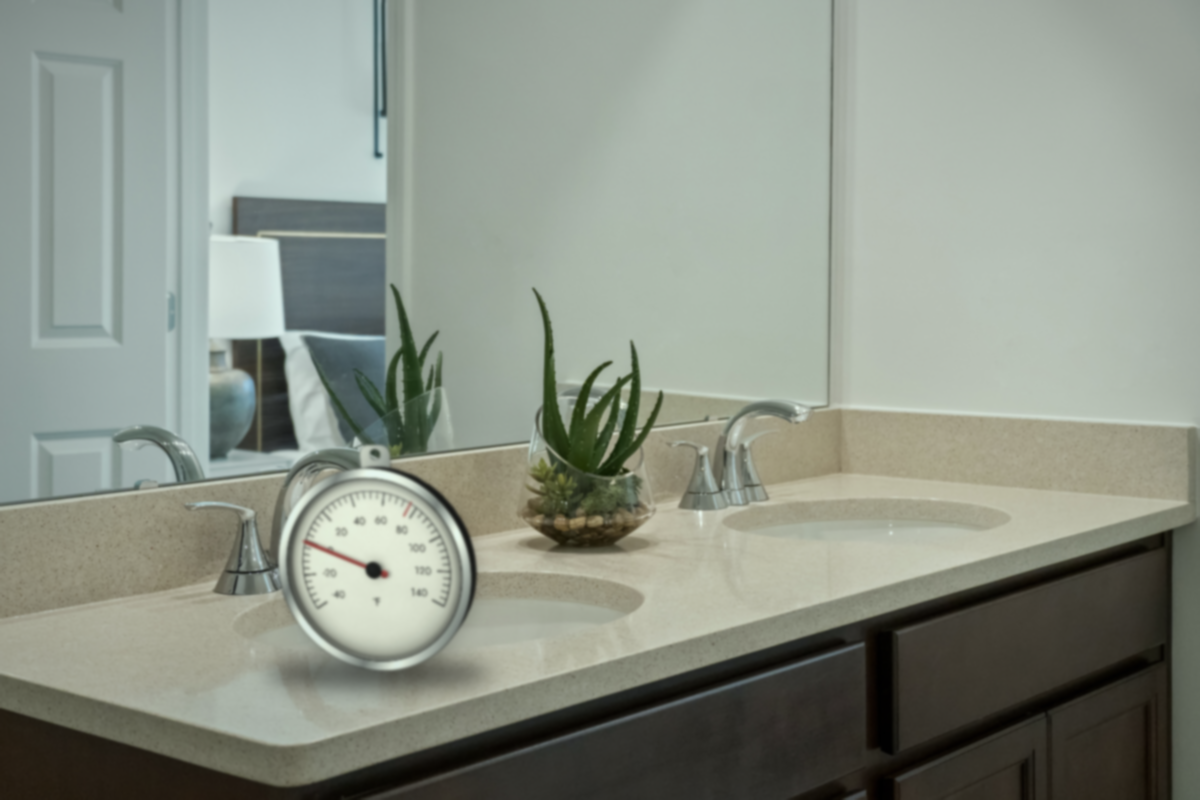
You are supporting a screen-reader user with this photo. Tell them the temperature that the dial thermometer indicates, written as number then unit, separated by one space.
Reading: 0 °F
